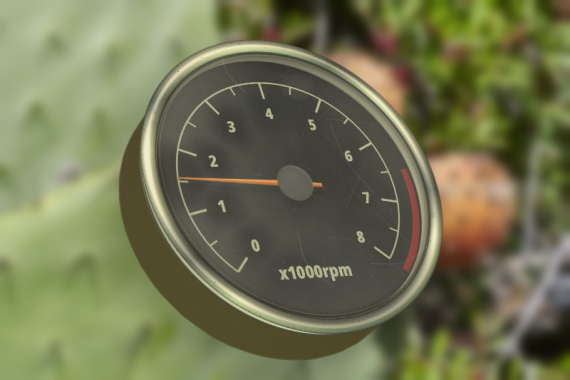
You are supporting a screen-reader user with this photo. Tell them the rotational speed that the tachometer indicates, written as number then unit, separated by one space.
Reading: 1500 rpm
